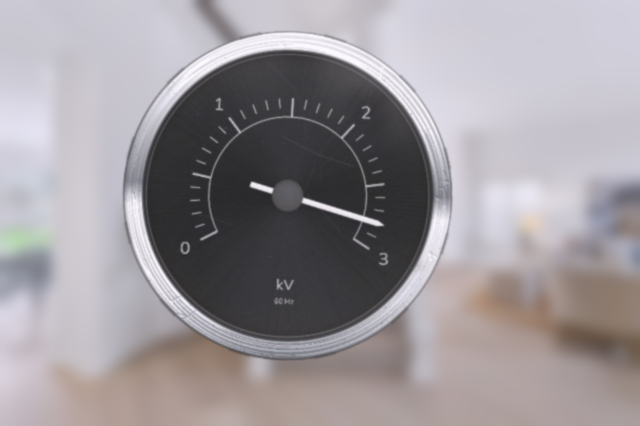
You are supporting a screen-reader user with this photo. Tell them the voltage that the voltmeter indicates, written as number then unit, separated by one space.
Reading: 2.8 kV
